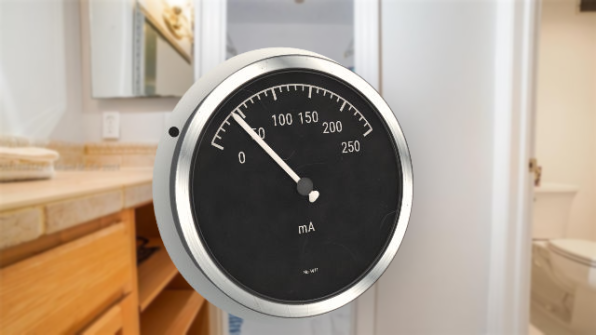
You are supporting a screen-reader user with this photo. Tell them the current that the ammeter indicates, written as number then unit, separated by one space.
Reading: 40 mA
